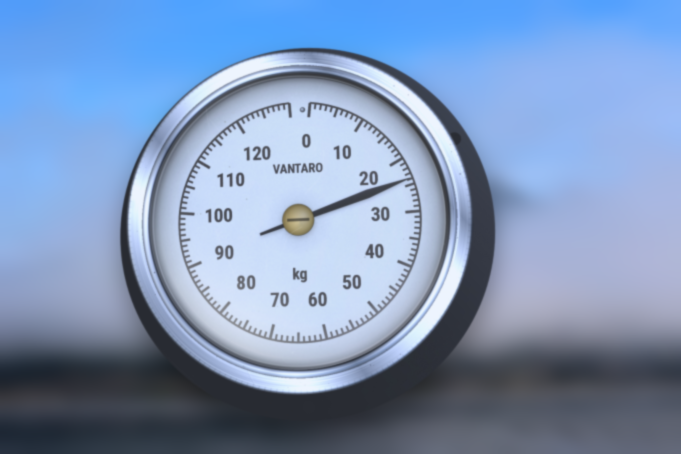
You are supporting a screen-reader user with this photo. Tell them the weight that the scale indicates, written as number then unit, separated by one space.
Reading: 24 kg
